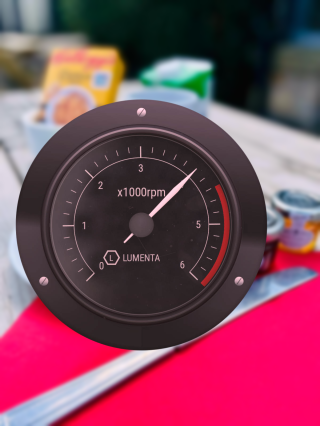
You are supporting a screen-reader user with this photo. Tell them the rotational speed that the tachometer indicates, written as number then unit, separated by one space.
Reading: 4000 rpm
